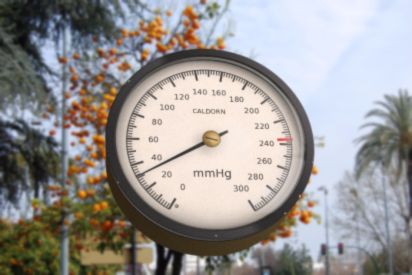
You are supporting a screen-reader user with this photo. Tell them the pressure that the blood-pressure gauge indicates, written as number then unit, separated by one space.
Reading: 30 mmHg
